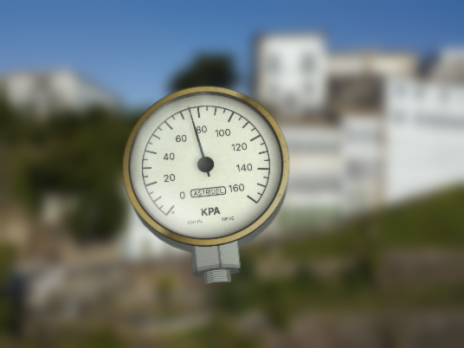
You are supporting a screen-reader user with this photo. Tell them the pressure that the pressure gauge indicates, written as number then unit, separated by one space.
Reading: 75 kPa
